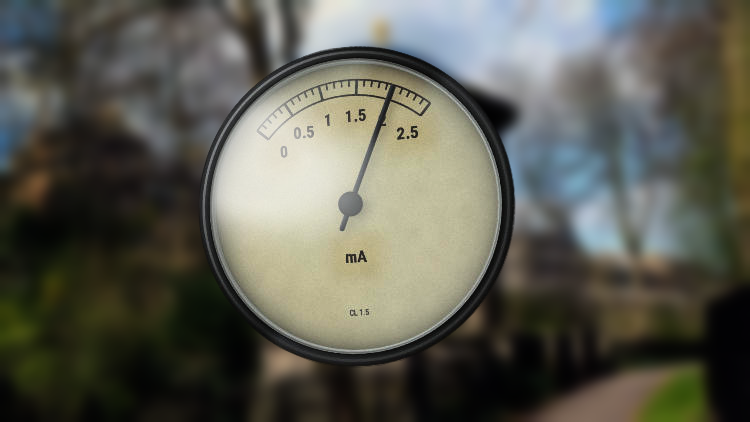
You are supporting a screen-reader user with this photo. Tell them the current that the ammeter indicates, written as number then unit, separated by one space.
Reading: 2 mA
